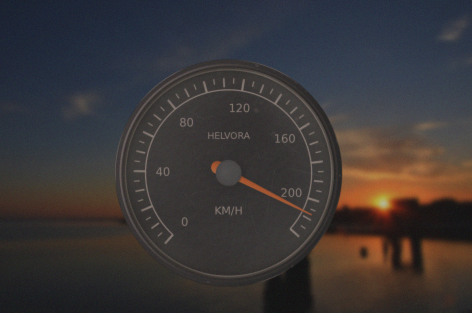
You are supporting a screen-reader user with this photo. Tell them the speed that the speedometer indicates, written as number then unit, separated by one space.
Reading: 207.5 km/h
